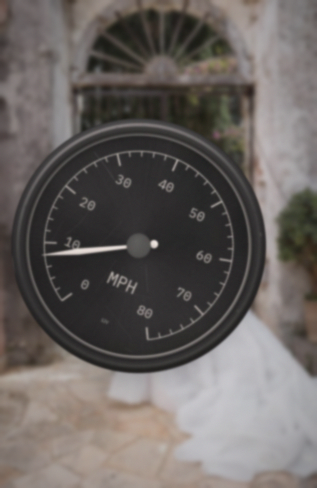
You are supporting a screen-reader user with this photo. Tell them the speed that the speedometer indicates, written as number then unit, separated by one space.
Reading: 8 mph
